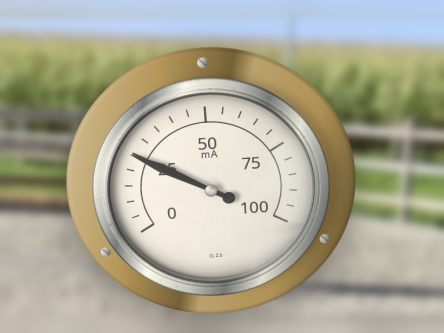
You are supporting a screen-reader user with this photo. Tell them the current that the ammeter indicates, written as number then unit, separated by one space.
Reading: 25 mA
